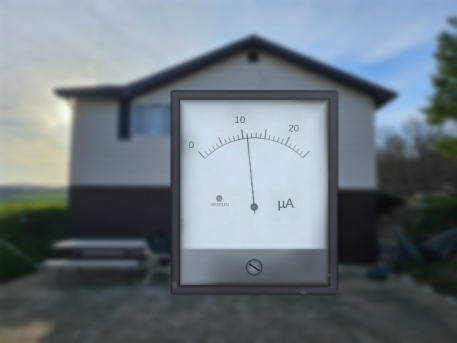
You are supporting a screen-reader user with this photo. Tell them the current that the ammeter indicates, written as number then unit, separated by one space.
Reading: 11 µA
